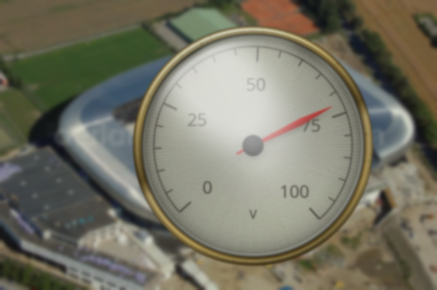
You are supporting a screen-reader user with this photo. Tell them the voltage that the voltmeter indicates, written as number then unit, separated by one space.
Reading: 72.5 V
